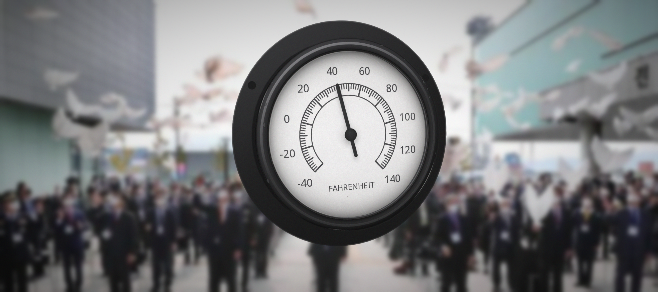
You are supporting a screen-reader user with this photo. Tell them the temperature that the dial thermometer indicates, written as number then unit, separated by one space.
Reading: 40 °F
